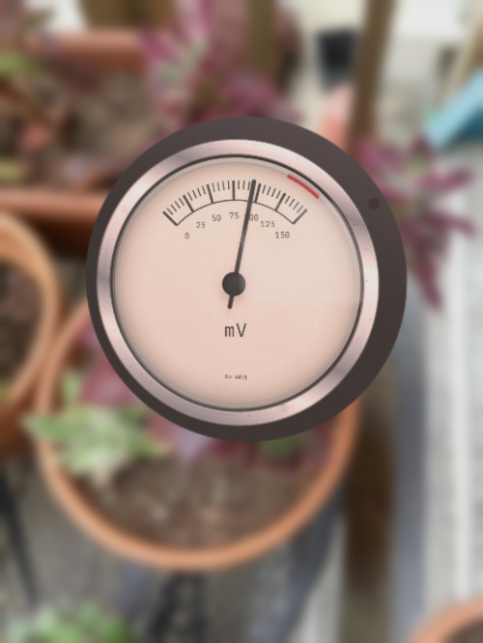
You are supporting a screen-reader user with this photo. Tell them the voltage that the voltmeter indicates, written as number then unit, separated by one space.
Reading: 95 mV
